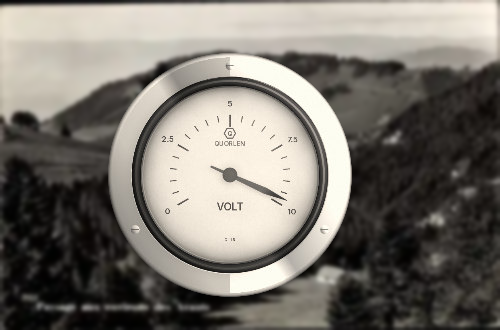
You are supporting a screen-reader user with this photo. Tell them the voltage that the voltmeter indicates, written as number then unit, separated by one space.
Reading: 9.75 V
